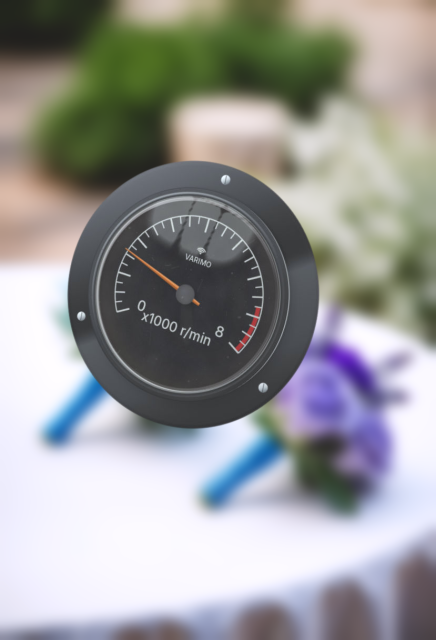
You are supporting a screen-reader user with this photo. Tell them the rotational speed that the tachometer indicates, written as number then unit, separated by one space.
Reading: 1625 rpm
